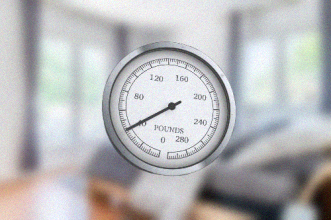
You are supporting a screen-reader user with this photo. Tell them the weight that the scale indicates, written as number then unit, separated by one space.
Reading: 40 lb
